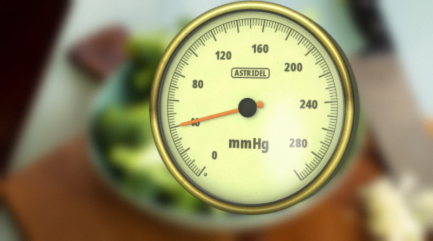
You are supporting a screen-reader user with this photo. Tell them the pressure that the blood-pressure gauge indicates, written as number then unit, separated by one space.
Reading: 40 mmHg
